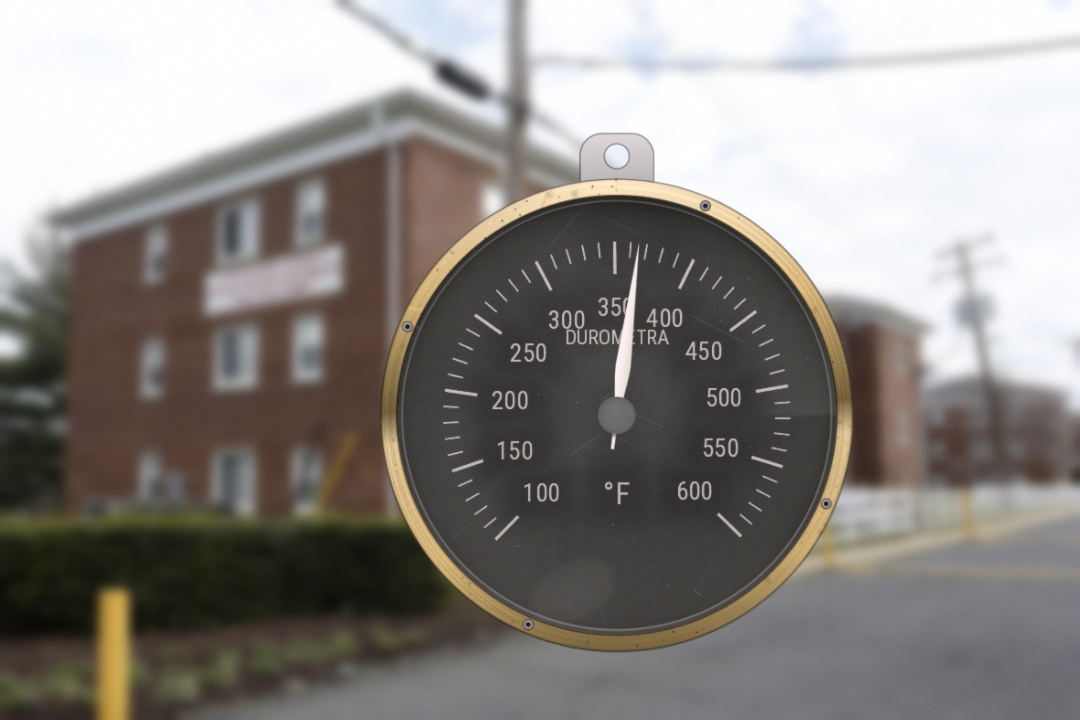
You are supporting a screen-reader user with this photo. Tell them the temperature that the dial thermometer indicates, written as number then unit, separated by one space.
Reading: 365 °F
